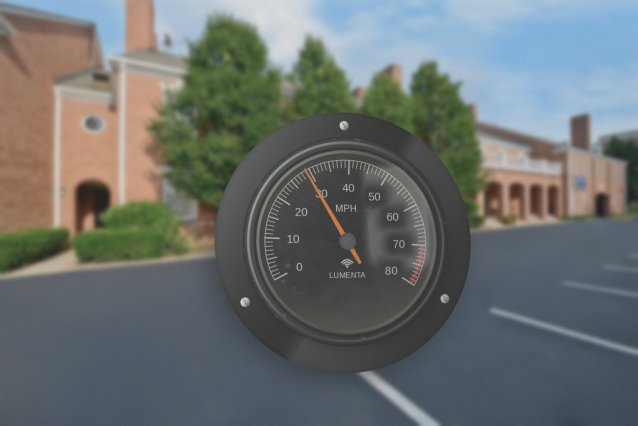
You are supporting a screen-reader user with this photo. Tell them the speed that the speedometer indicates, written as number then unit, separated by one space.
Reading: 29 mph
